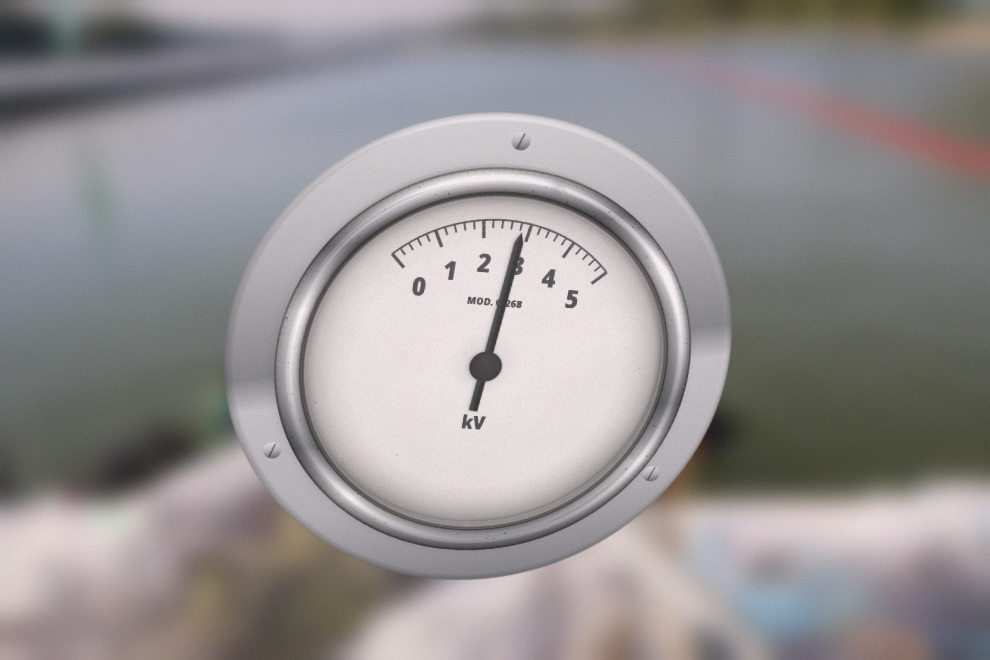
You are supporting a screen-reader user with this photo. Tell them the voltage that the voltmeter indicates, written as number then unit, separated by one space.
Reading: 2.8 kV
